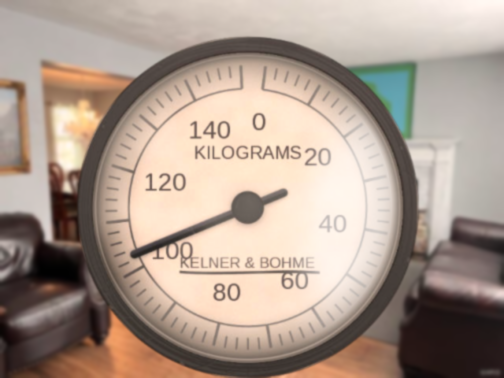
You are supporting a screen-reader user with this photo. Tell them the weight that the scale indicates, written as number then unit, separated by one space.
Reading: 103 kg
